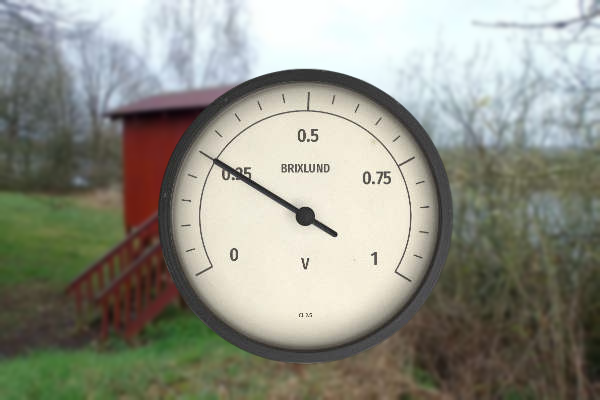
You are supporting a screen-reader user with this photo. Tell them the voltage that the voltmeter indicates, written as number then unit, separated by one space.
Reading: 0.25 V
